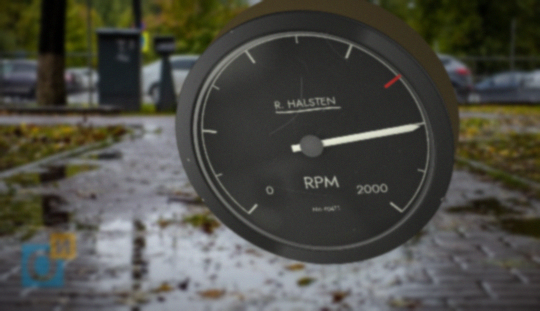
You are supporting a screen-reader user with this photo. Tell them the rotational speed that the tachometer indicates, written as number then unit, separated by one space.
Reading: 1600 rpm
